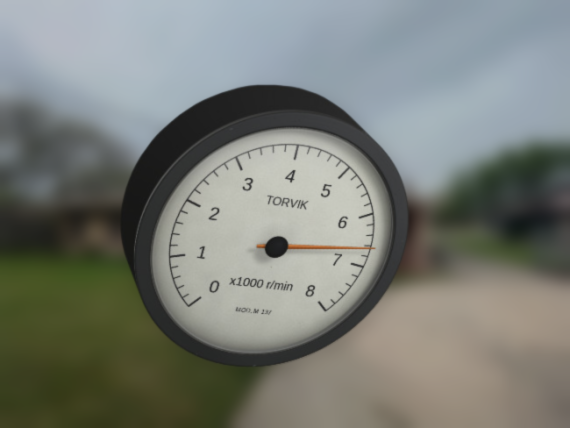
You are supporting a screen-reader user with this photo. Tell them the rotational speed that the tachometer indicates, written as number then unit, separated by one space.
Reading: 6600 rpm
